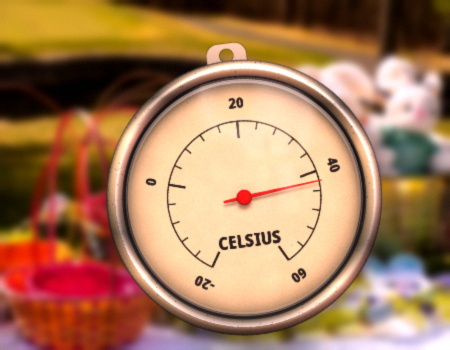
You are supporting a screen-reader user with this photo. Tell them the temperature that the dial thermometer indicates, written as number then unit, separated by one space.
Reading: 42 °C
